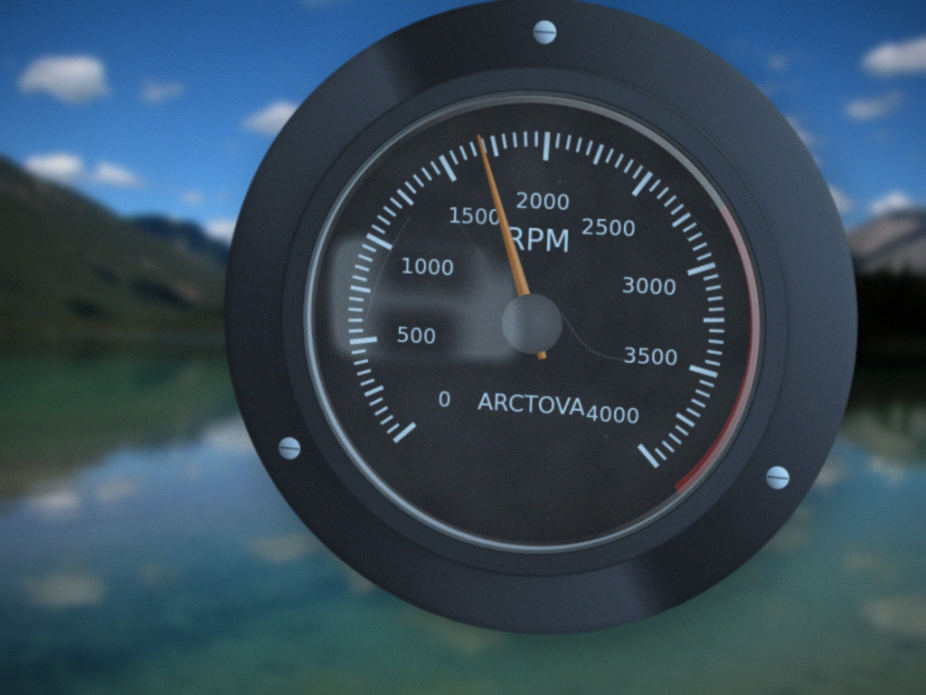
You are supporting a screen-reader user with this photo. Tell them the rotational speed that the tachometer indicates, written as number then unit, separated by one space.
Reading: 1700 rpm
